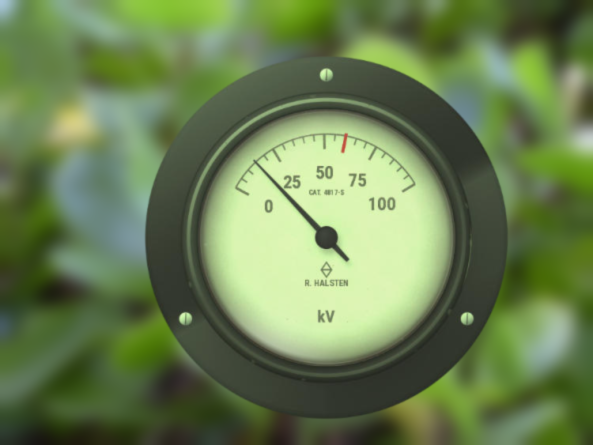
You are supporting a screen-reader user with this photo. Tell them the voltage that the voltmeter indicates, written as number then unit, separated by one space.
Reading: 15 kV
